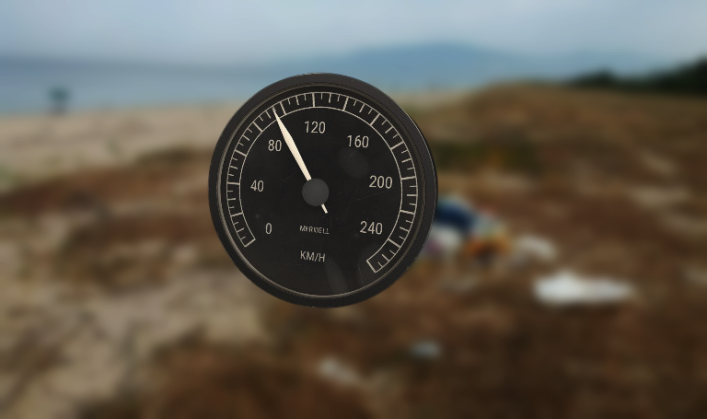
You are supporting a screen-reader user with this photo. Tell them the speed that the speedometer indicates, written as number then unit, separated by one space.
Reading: 95 km/h
